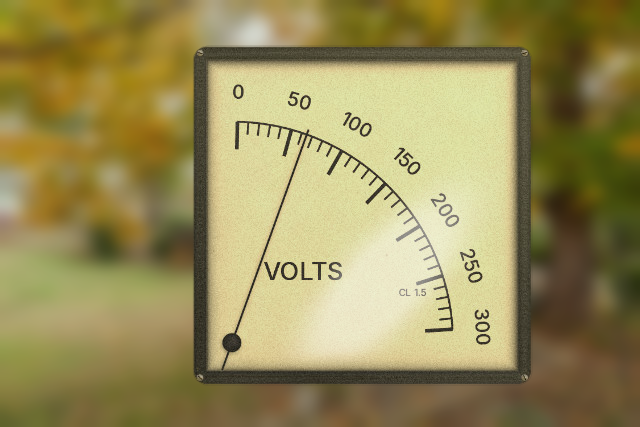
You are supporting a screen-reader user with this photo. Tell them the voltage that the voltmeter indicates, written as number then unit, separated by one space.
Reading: 65 V
